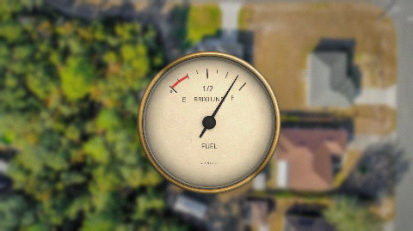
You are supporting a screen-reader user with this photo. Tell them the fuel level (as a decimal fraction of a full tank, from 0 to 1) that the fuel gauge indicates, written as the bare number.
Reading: 0.875
